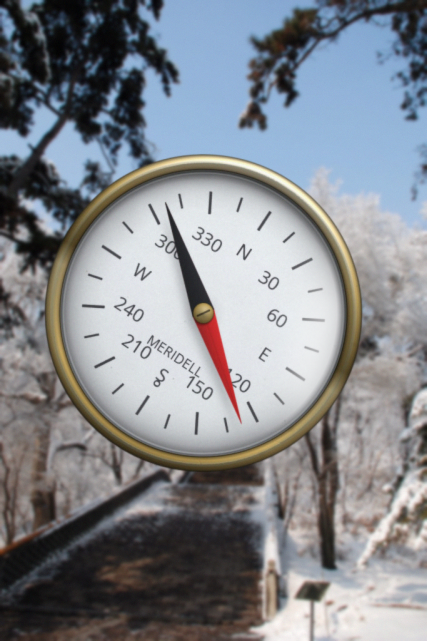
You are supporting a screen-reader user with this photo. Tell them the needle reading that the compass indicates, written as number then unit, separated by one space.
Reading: 127.5 °
